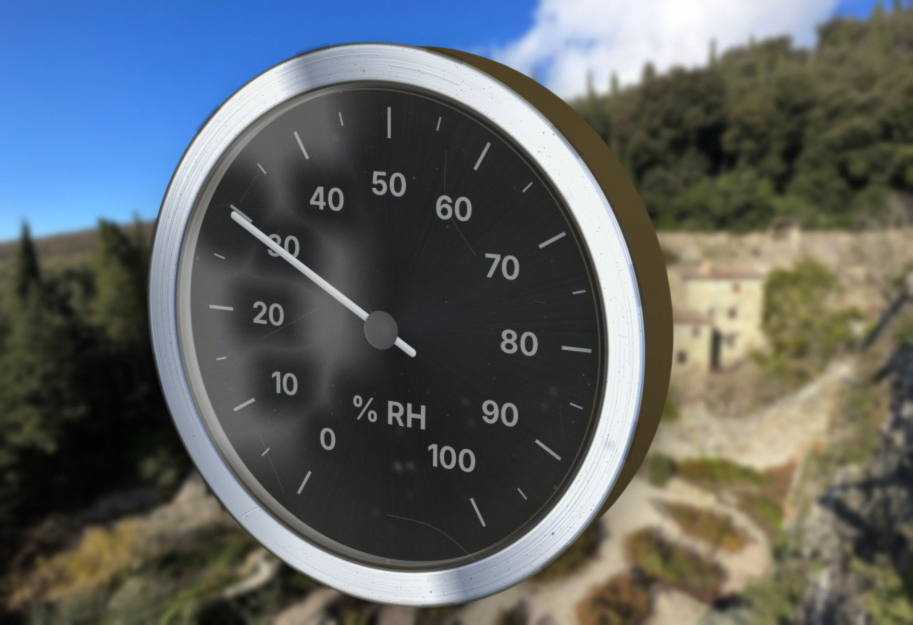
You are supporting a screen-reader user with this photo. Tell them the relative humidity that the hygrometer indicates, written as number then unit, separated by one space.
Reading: 30 %
